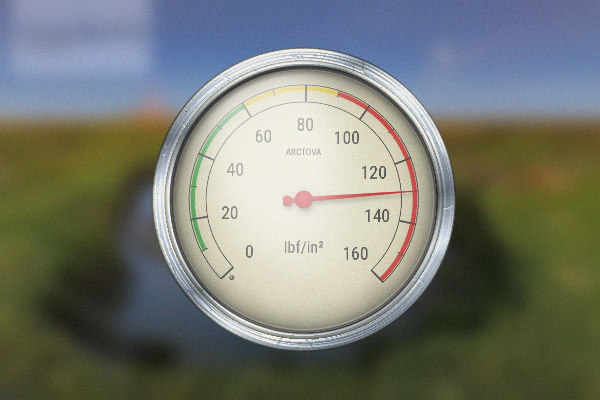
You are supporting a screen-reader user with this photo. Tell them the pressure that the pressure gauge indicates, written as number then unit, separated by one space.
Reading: 130 psi
